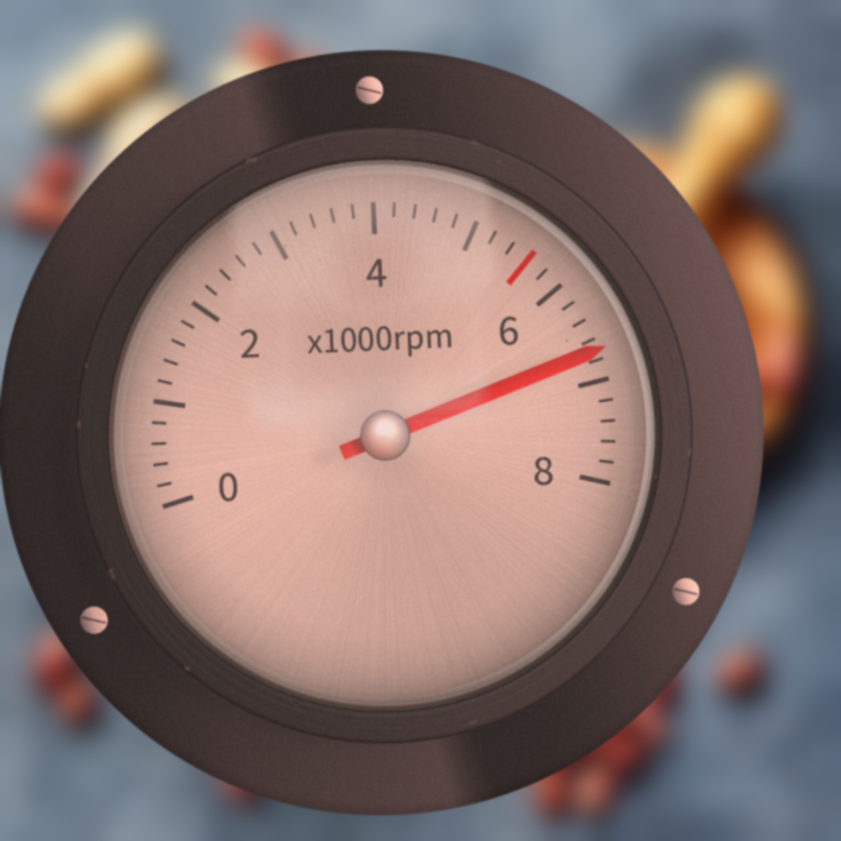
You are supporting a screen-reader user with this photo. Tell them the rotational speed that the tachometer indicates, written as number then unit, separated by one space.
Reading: 6700 rpm
